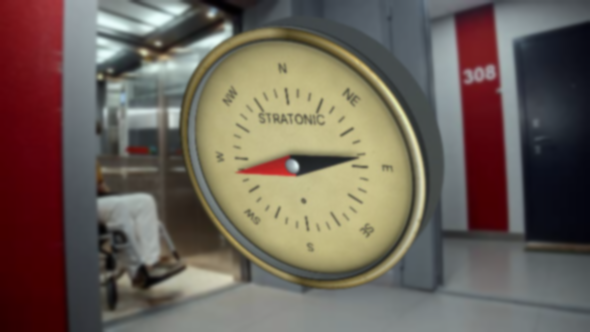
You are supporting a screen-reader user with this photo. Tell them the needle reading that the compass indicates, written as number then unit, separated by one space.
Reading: 260 °
